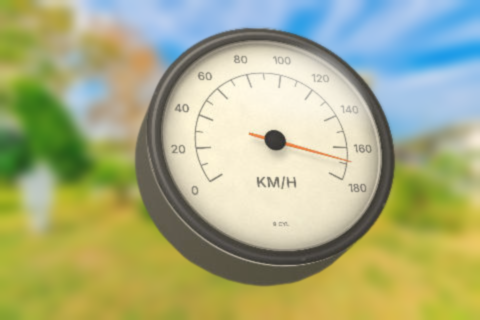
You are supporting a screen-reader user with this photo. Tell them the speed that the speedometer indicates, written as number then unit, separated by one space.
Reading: 170 km/h
